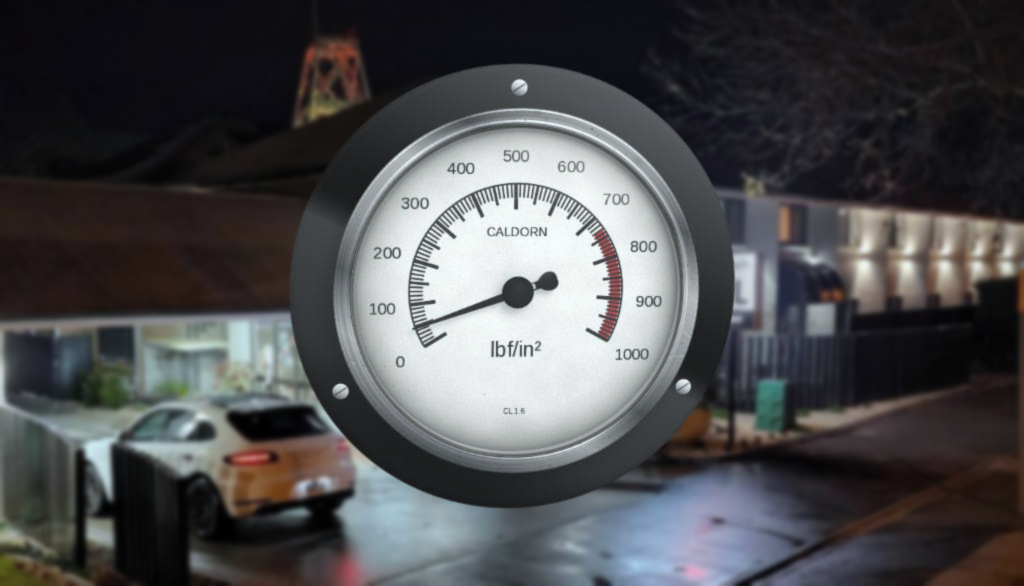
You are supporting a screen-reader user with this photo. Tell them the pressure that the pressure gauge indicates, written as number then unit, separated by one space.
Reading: 50 psi
